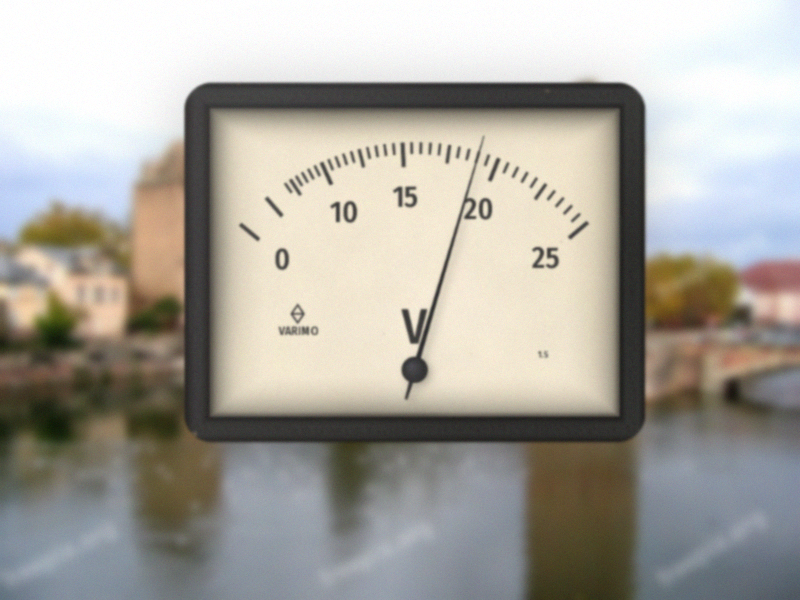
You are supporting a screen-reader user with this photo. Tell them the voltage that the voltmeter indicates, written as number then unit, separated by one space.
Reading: 19 V
